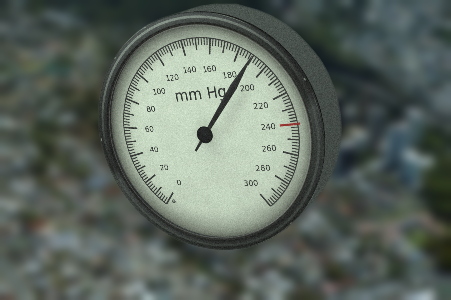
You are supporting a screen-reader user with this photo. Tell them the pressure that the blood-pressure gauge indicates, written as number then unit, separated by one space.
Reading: 190 mmHg
